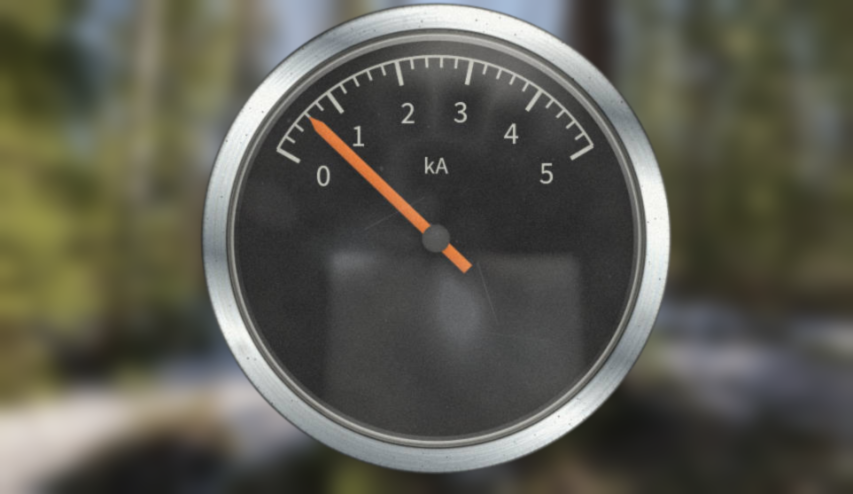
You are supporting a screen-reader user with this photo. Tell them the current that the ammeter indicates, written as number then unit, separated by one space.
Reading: 0.6 kA
